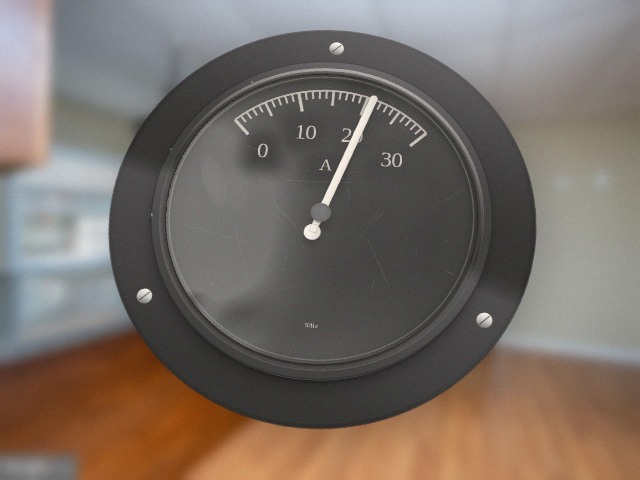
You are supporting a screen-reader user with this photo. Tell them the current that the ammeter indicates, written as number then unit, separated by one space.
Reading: 21 A
